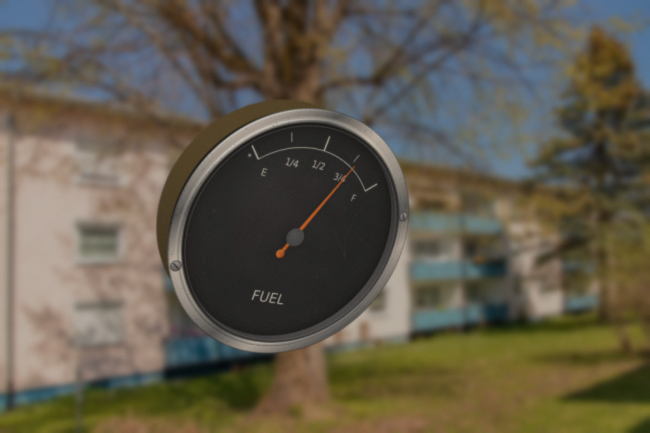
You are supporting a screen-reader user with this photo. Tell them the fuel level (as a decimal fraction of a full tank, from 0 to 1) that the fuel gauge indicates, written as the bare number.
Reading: 0.75
